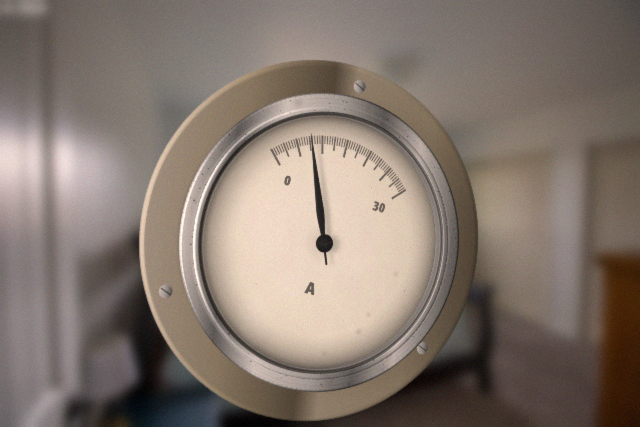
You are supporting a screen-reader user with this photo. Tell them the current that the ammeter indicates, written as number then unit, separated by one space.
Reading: 7.5 A
